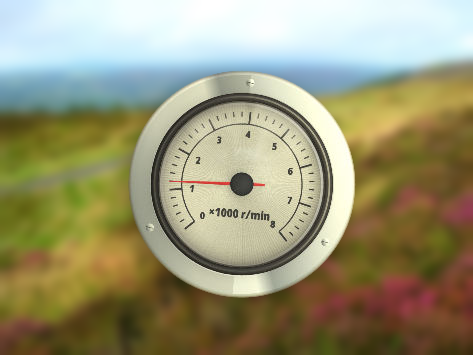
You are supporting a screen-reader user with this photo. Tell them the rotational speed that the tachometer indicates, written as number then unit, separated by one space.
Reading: 1200 rpm
